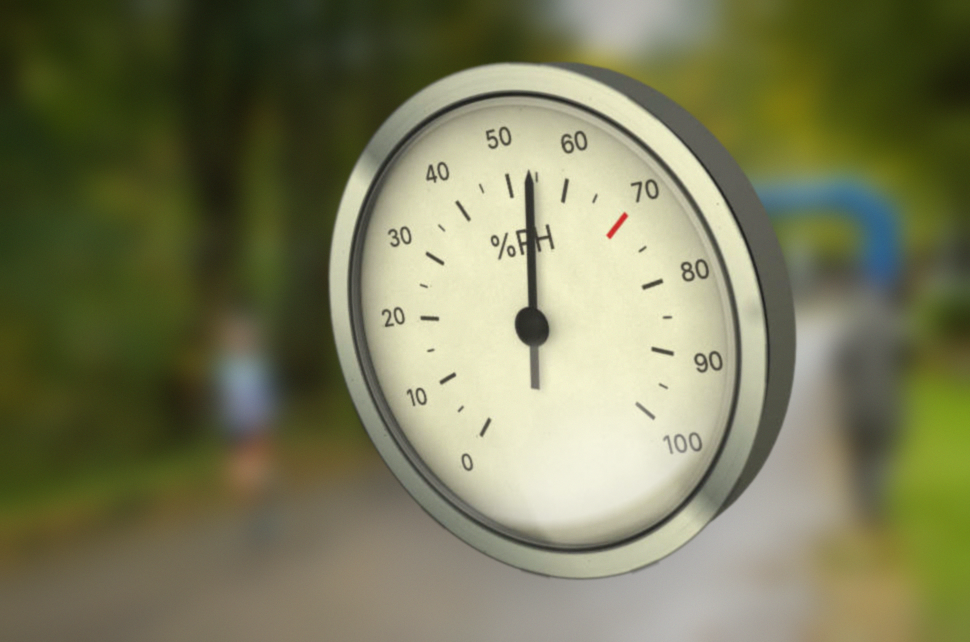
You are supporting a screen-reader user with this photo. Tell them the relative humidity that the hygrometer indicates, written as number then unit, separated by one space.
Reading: 55 %
